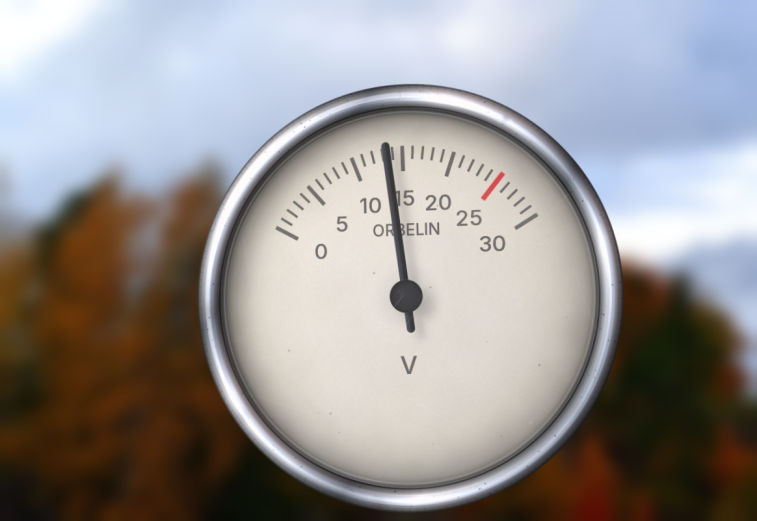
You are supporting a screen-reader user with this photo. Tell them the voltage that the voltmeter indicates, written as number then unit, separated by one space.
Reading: 13.5 V
